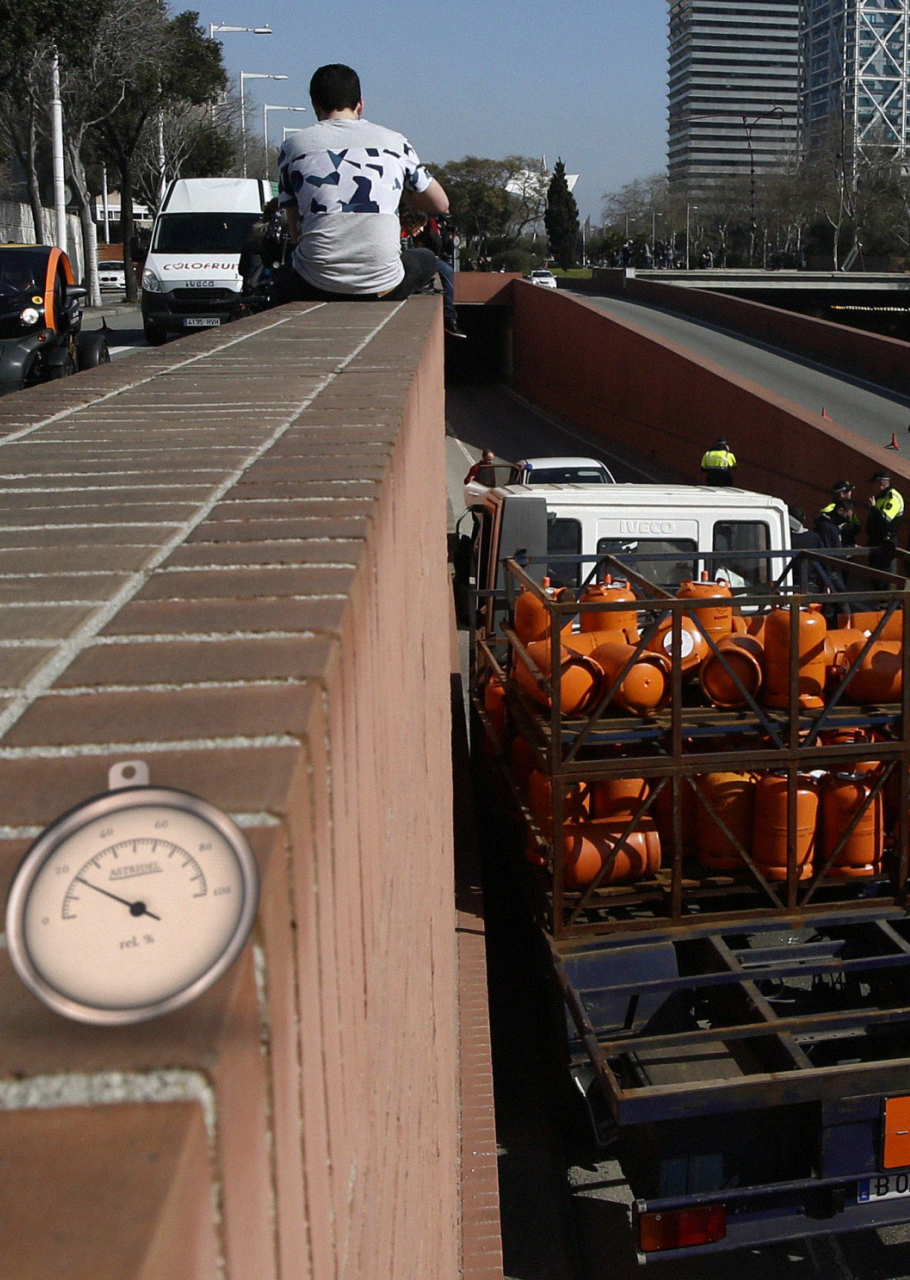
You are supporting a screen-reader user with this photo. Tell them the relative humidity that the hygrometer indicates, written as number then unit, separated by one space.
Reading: 20 %
